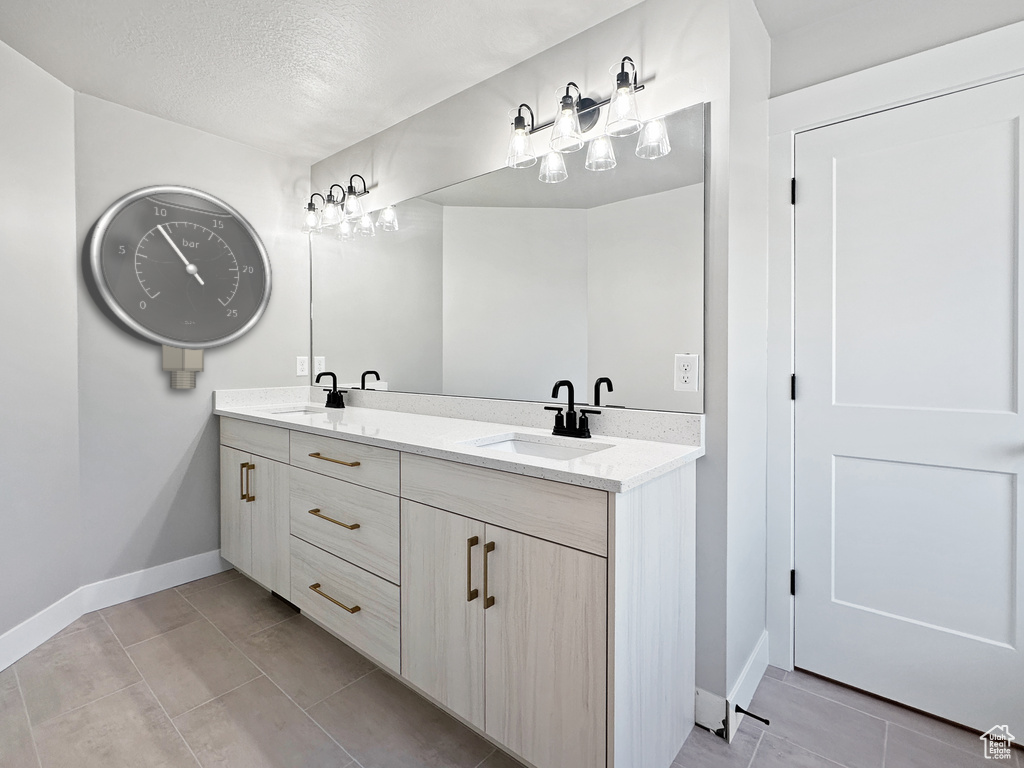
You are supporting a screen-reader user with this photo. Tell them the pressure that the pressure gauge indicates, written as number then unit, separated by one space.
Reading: 9 bar
